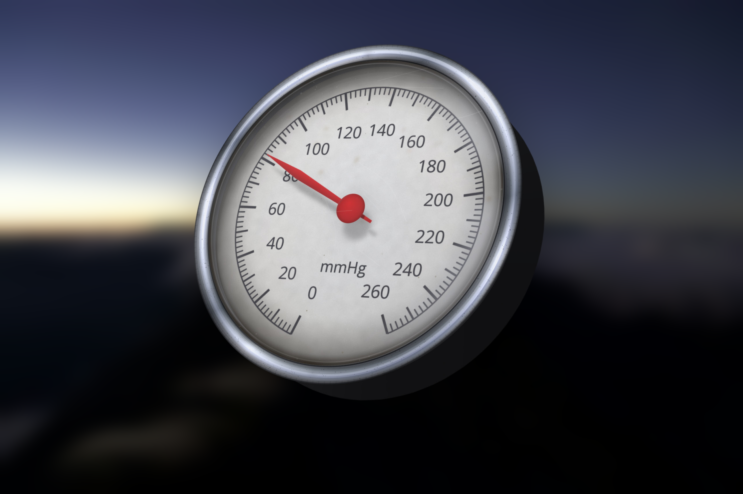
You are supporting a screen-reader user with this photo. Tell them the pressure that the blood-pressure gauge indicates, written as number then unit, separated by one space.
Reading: 82 mmHg
